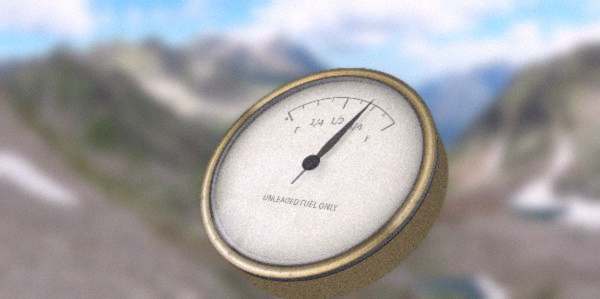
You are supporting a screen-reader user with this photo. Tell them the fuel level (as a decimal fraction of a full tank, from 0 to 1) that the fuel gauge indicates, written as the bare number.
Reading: 0.75
